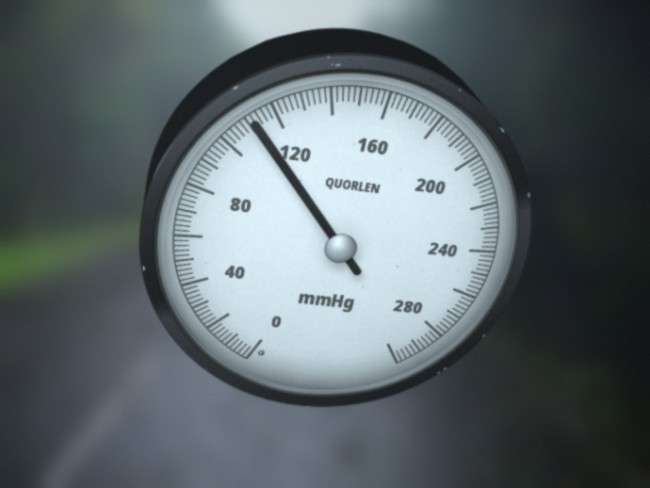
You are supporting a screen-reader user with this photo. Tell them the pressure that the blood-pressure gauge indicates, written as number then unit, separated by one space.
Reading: 112 mmHg
